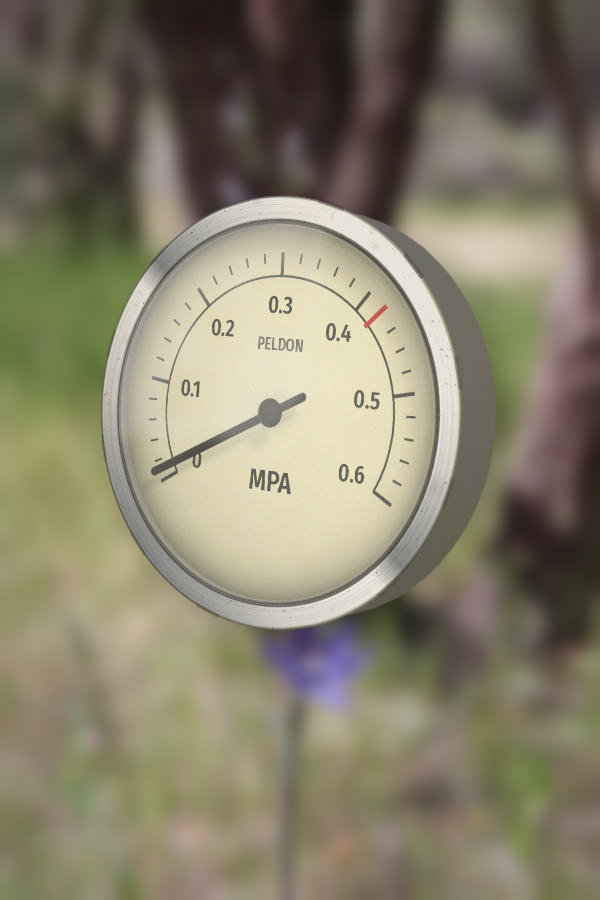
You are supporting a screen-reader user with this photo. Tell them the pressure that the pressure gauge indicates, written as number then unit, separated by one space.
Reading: 0.01 MPa
